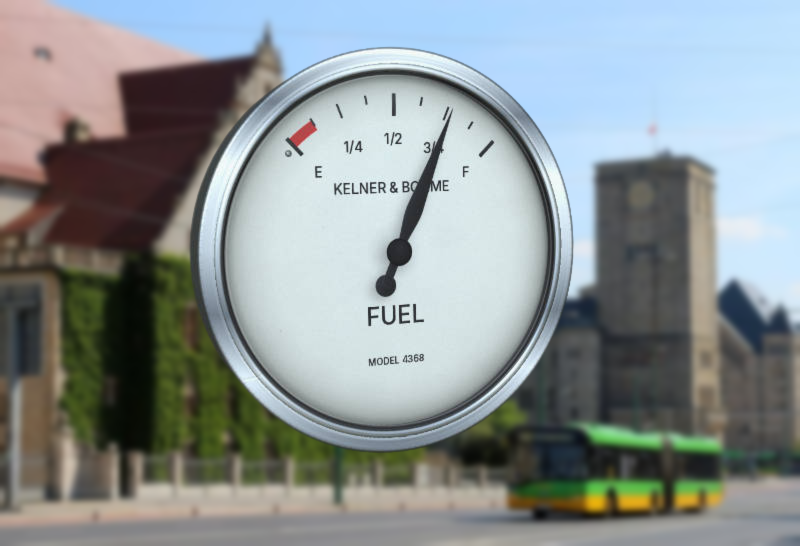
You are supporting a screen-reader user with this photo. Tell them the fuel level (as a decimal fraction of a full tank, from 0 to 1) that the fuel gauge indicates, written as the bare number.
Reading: 0.75
